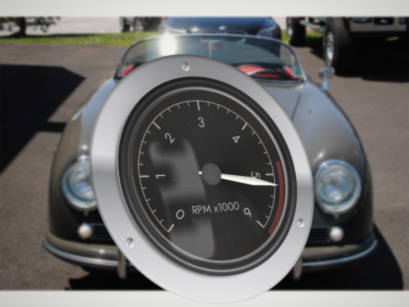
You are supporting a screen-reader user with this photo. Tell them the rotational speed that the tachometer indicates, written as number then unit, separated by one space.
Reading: 5200 rpm
